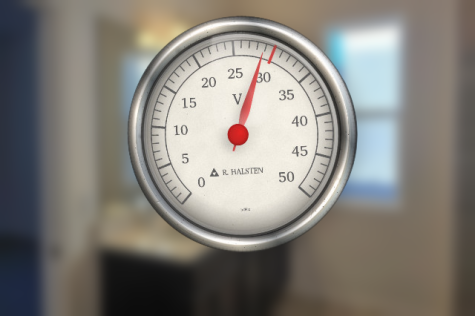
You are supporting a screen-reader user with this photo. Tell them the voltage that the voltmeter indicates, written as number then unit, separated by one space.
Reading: 29 V
